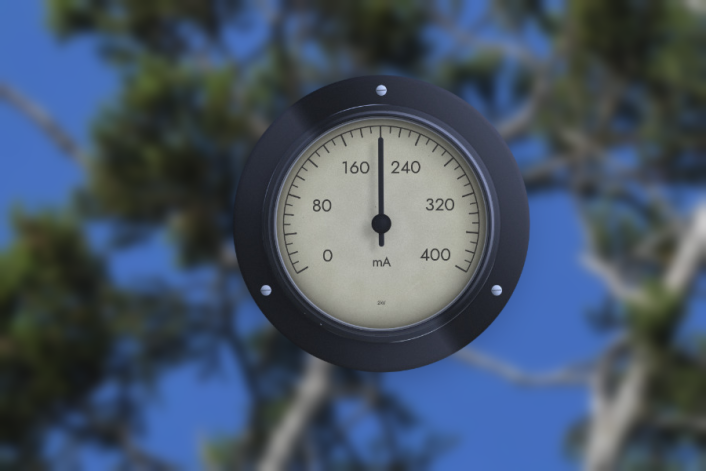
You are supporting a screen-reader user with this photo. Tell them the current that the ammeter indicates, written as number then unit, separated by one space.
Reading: 200 mA
